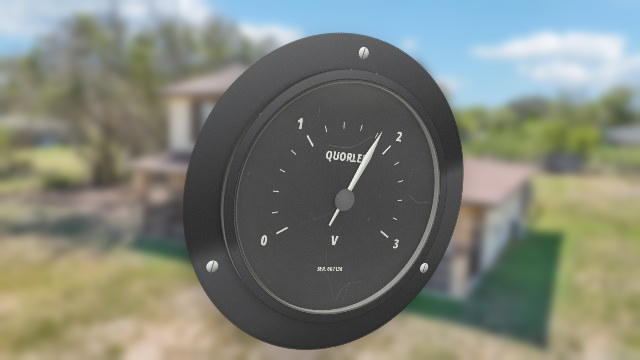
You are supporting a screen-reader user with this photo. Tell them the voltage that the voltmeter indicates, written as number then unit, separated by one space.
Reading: 1.8 V
